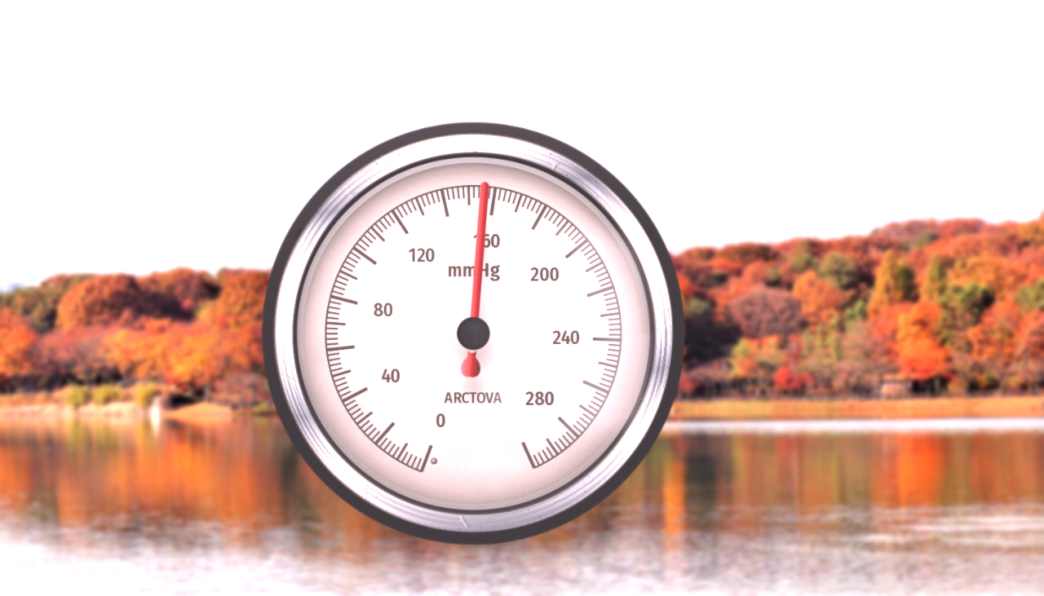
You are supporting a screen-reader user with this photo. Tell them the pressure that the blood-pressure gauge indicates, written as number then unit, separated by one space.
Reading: 156 mmHg
